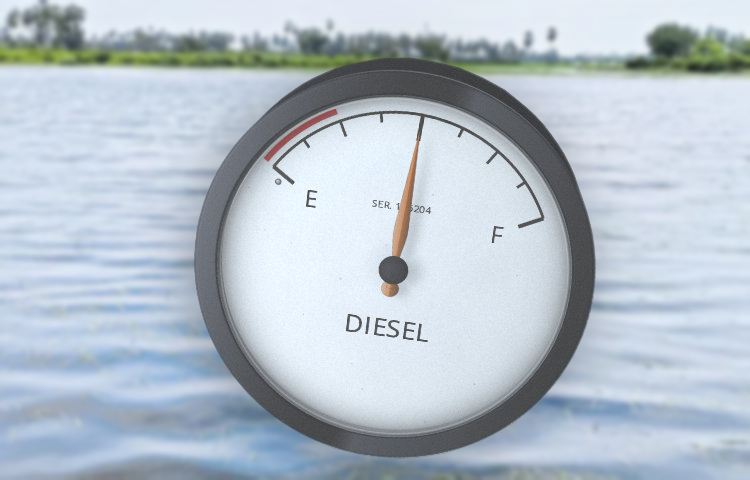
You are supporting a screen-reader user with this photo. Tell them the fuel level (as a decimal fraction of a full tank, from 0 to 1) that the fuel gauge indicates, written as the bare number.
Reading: 0.5
